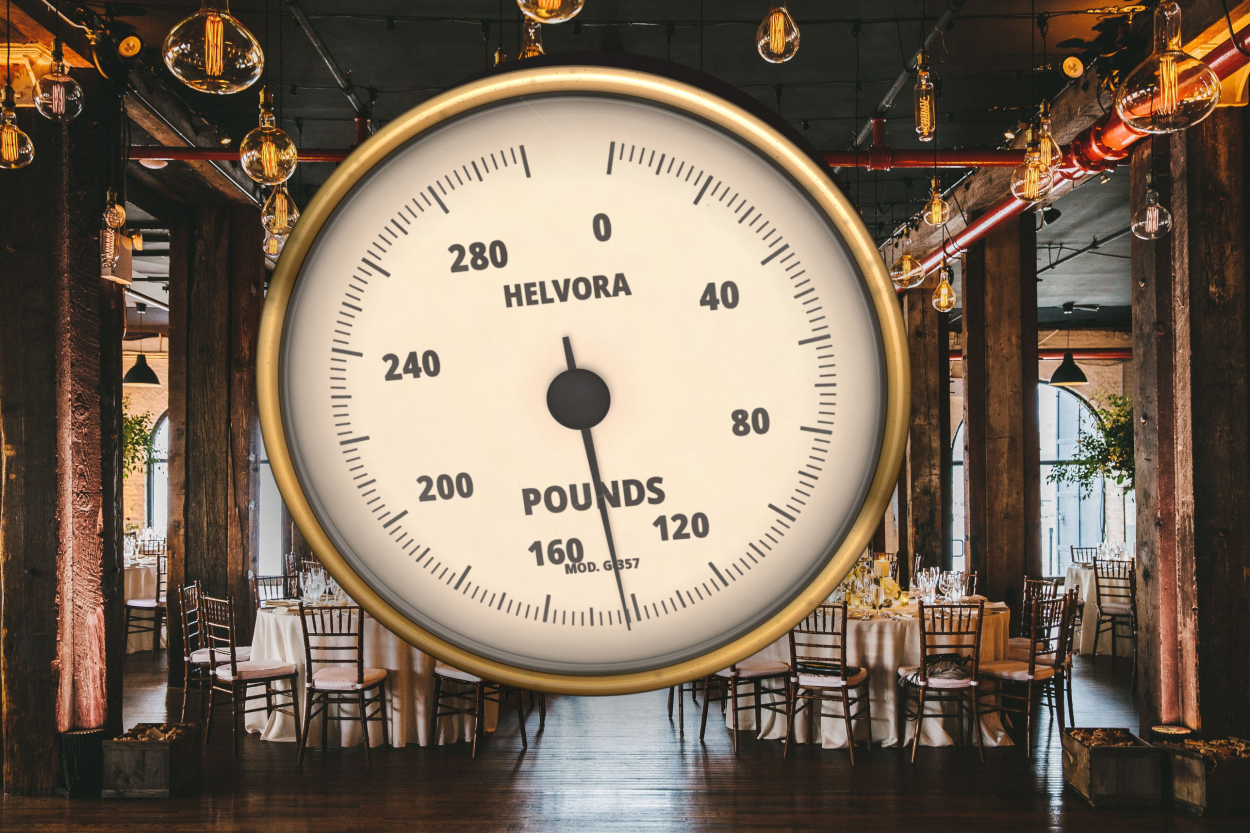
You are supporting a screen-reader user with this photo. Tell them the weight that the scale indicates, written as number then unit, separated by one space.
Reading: 142 lb
